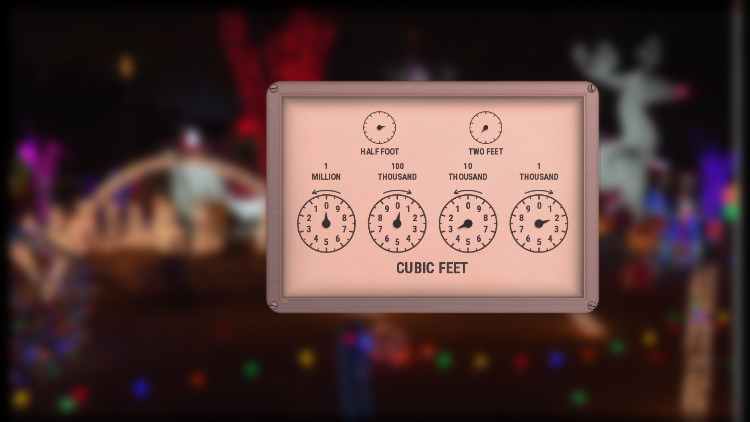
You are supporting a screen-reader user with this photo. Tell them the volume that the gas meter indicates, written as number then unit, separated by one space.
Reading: 3200 ft³
